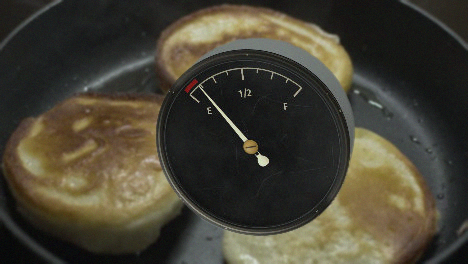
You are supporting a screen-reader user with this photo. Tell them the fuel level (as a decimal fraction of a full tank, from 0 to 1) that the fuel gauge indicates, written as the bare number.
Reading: 0.125
